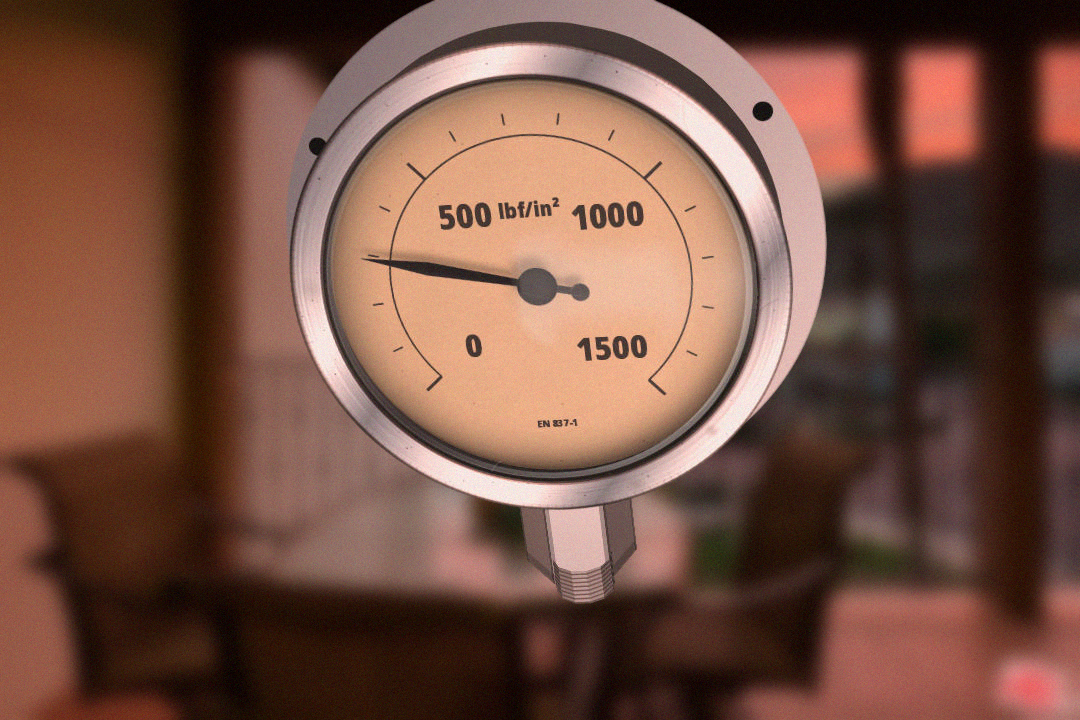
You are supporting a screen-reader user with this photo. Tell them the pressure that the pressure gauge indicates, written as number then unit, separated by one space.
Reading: 300 psi
